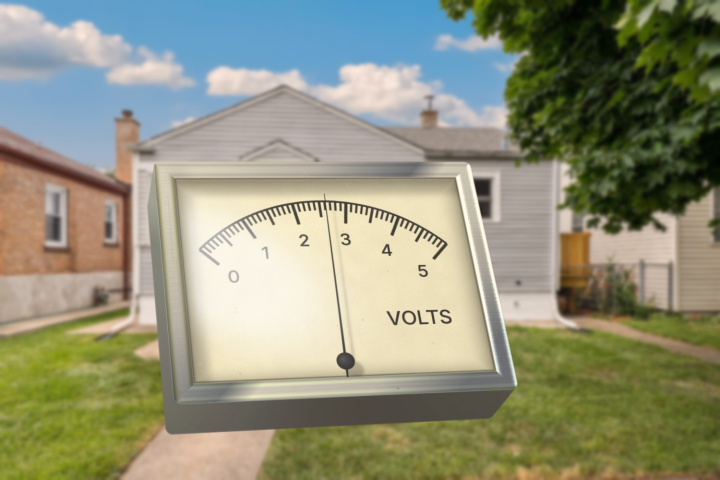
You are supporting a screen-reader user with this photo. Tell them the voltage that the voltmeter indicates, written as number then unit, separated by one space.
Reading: 2.6 V
